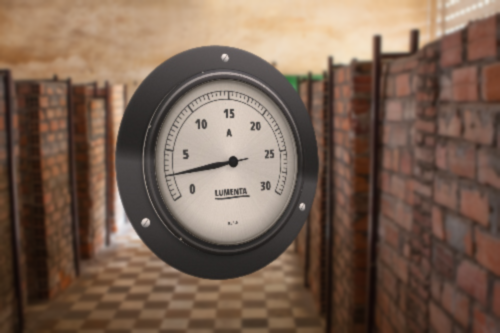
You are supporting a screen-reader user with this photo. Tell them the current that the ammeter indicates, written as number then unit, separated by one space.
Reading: 2.5 A
